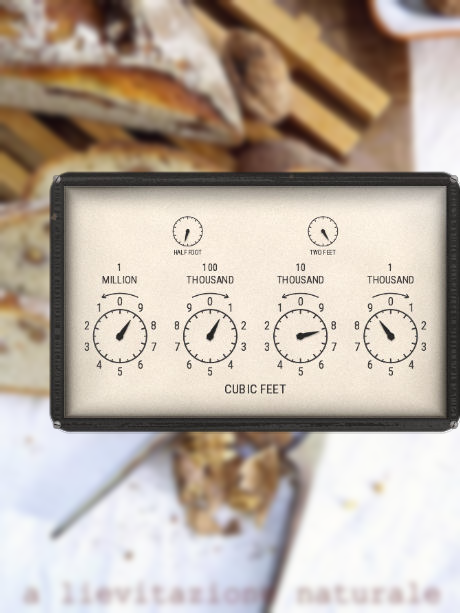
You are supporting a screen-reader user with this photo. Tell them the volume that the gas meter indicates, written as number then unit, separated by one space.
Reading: 907900 ft³
